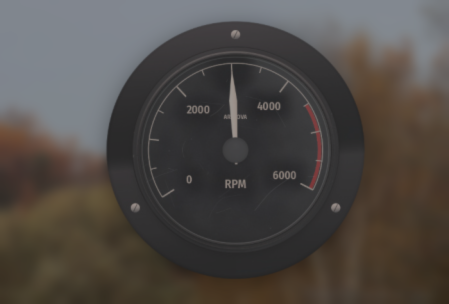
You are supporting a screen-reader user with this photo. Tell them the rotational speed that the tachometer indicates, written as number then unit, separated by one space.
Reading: 3000 rpm
